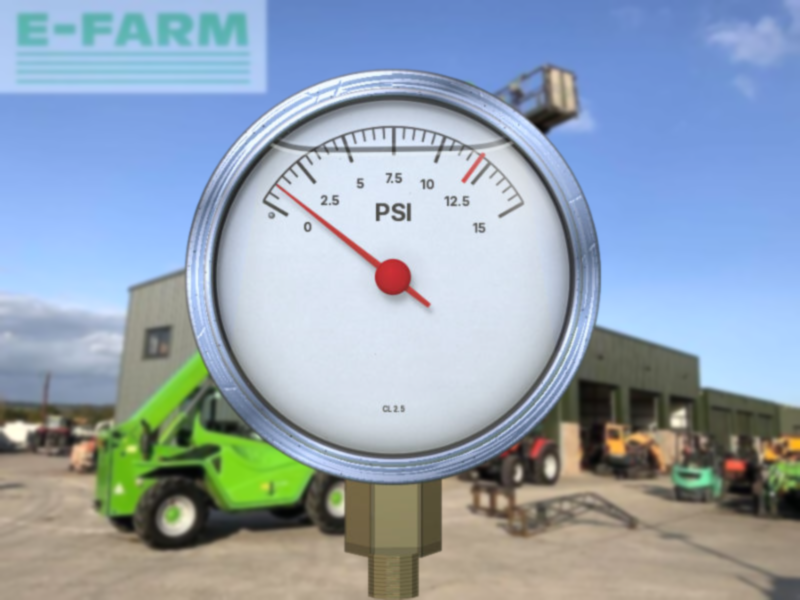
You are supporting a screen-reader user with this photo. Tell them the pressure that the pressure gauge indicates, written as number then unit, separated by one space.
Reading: 1 psi
